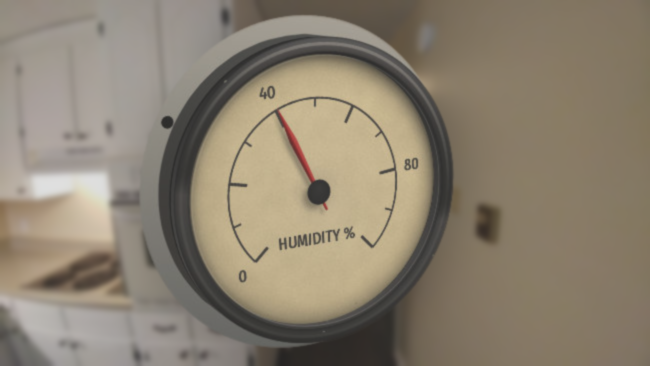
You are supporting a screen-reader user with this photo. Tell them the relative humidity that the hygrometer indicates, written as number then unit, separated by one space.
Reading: 40 %
